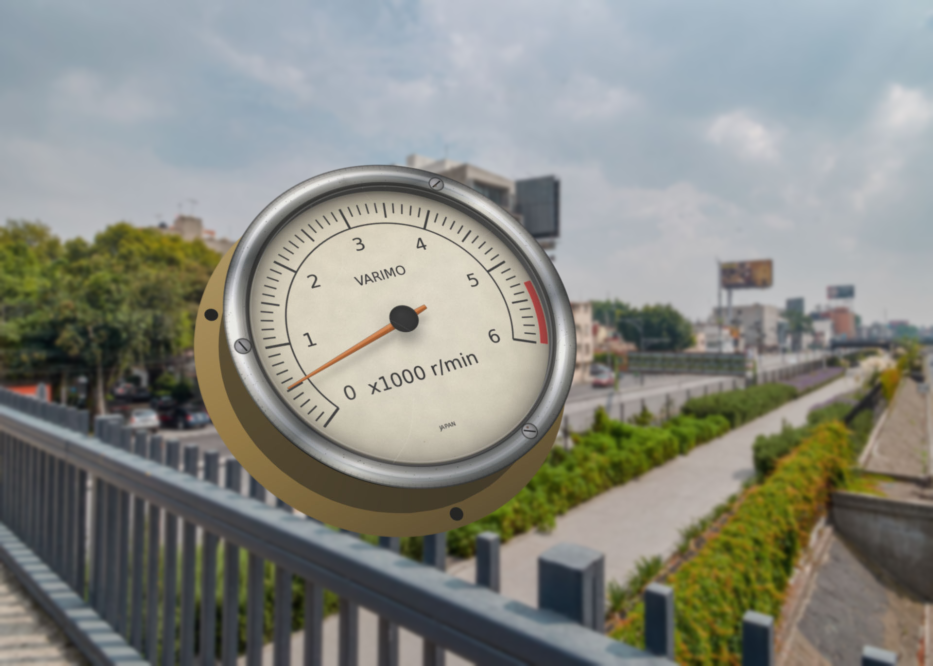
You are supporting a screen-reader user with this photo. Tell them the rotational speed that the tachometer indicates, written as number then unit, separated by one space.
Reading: 500 rpm
